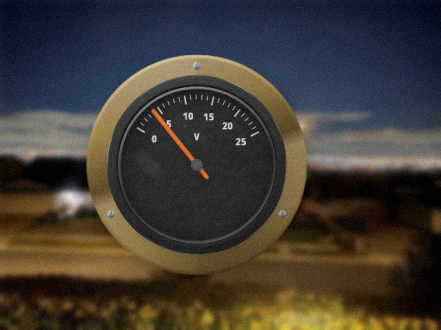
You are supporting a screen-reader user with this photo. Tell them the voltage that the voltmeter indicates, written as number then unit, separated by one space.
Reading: 4 V
